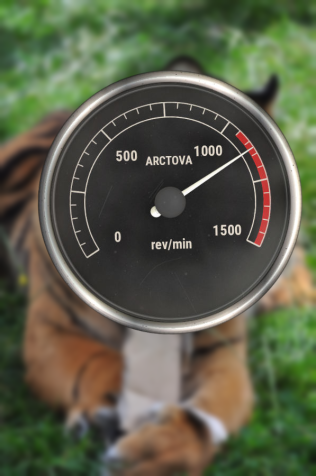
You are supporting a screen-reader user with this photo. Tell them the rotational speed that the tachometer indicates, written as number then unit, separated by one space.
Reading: 1125 rpm
